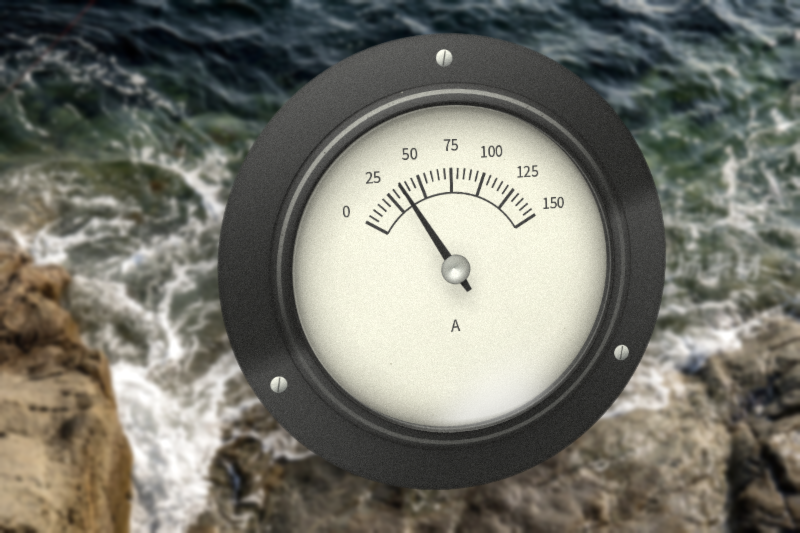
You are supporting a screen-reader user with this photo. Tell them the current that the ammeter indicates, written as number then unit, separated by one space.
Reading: 35 A
